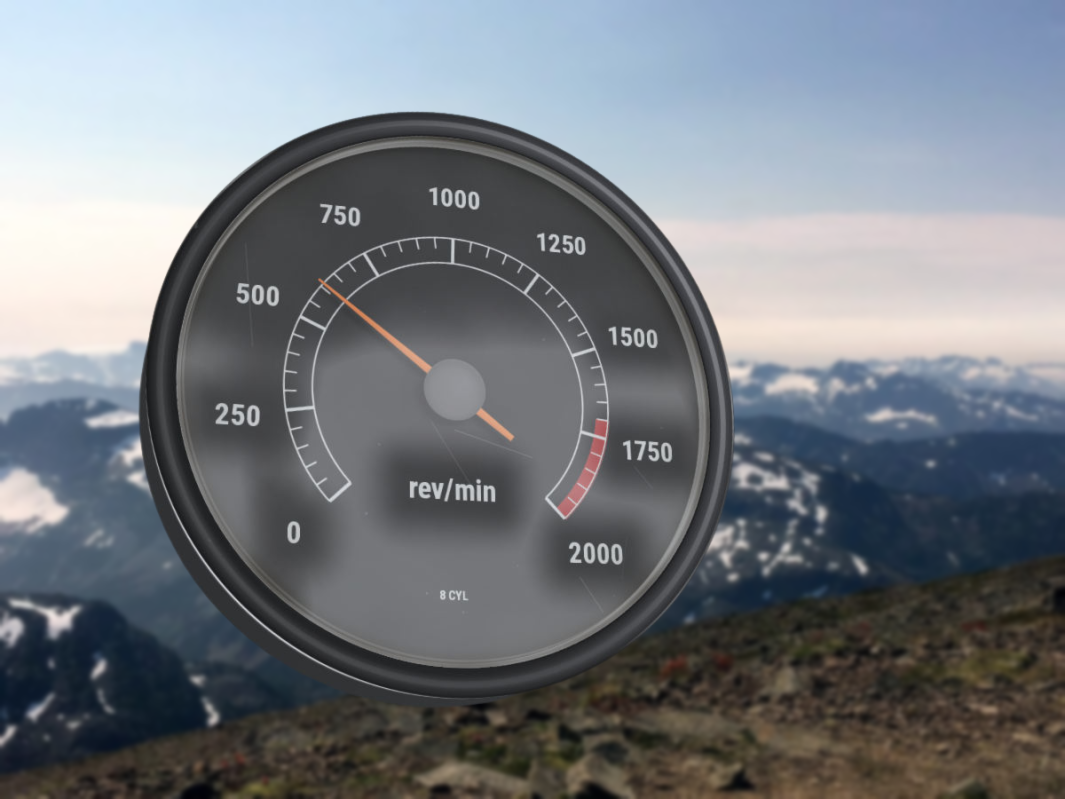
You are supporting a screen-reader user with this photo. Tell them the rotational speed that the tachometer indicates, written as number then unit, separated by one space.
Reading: 600 rpm
